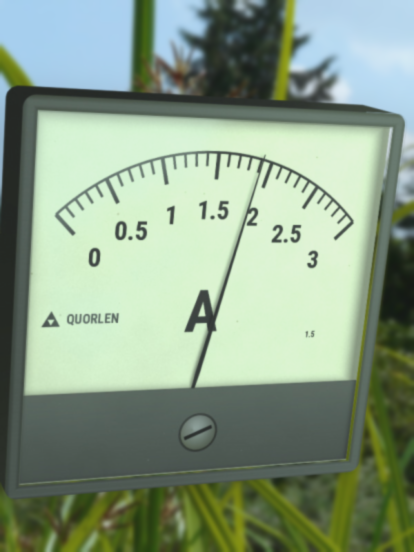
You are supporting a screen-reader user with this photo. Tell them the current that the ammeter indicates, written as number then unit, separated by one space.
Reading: 1.9 A
